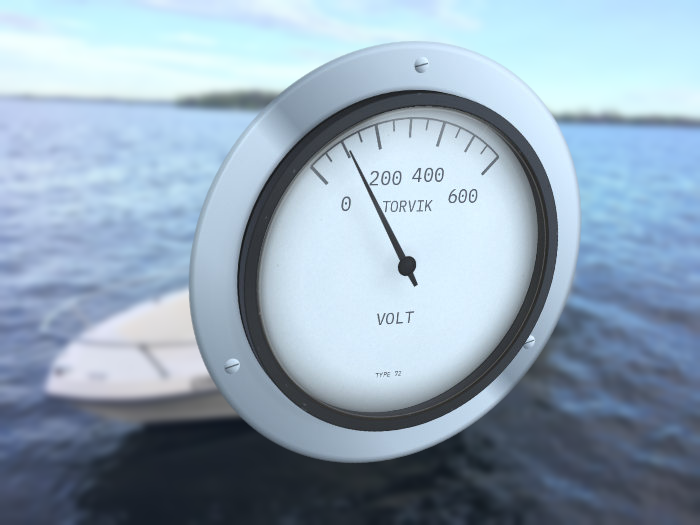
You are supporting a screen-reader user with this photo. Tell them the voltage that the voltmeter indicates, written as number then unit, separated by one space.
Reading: 100 V
